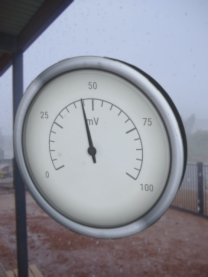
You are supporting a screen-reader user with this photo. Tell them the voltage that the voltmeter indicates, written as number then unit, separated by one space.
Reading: 45 mV
